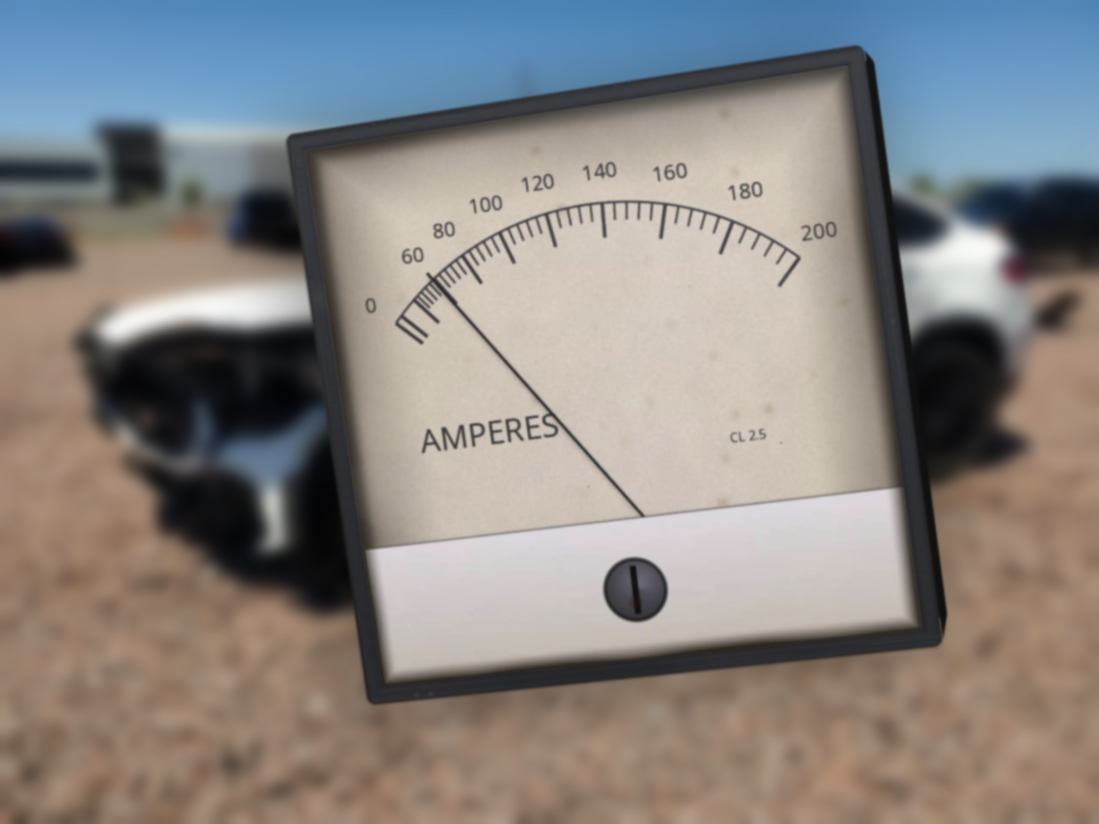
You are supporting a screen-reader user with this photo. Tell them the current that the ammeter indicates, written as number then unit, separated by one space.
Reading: 60 A
